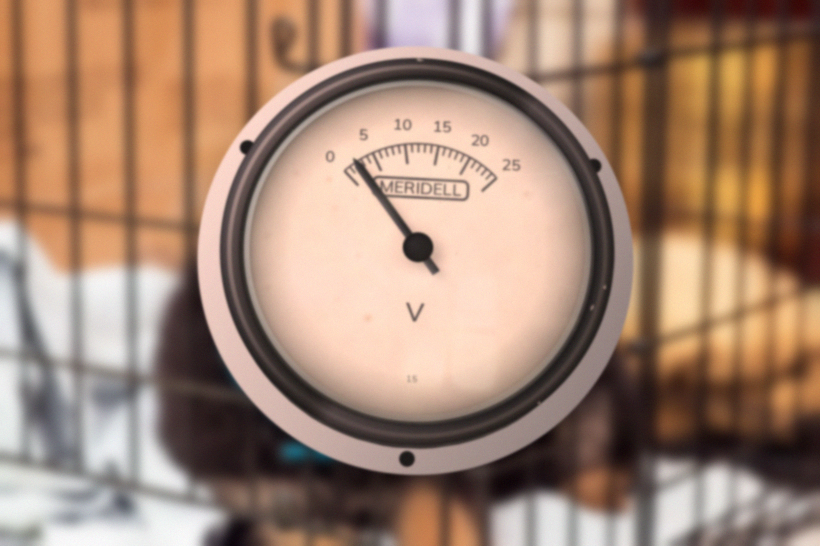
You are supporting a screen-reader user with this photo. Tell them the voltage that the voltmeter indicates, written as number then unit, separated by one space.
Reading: 2 V
